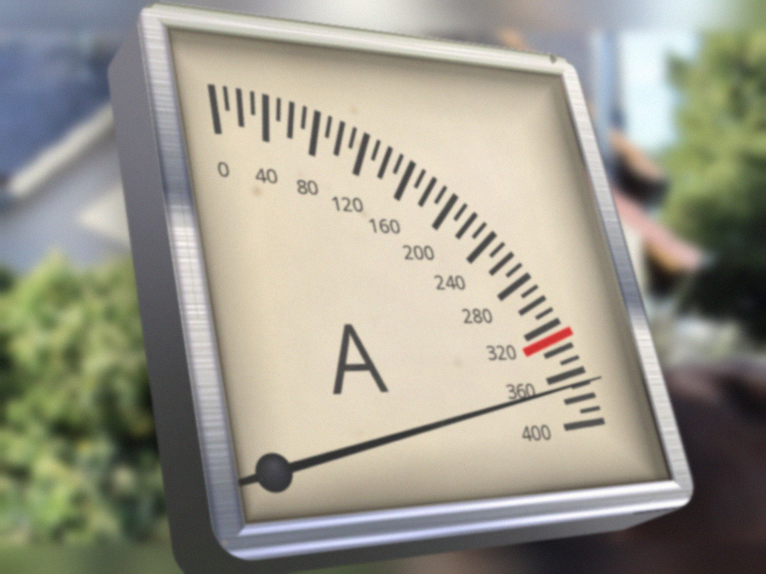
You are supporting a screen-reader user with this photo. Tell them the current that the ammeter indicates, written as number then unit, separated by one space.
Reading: 370 A
